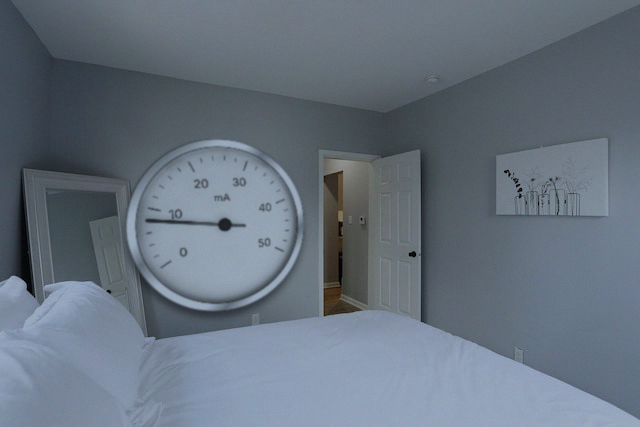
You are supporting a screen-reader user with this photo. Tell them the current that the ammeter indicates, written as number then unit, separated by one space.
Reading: 8 mA
